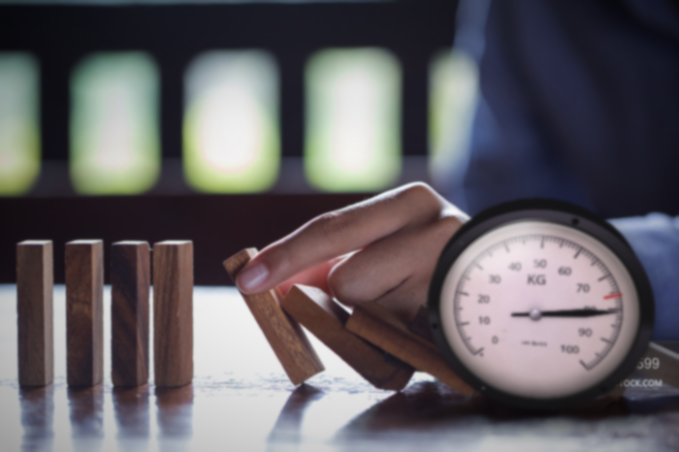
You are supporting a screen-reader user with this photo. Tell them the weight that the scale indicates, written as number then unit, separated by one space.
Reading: 80 kg
